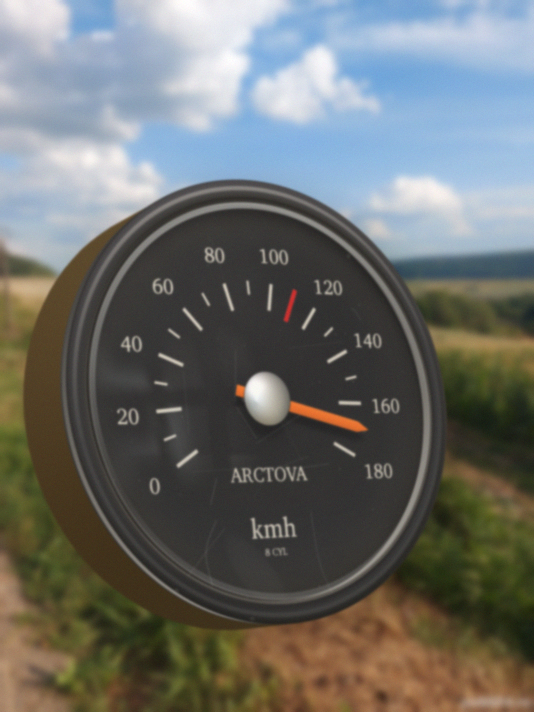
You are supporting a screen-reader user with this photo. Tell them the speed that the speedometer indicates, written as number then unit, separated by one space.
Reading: 170 km/h
